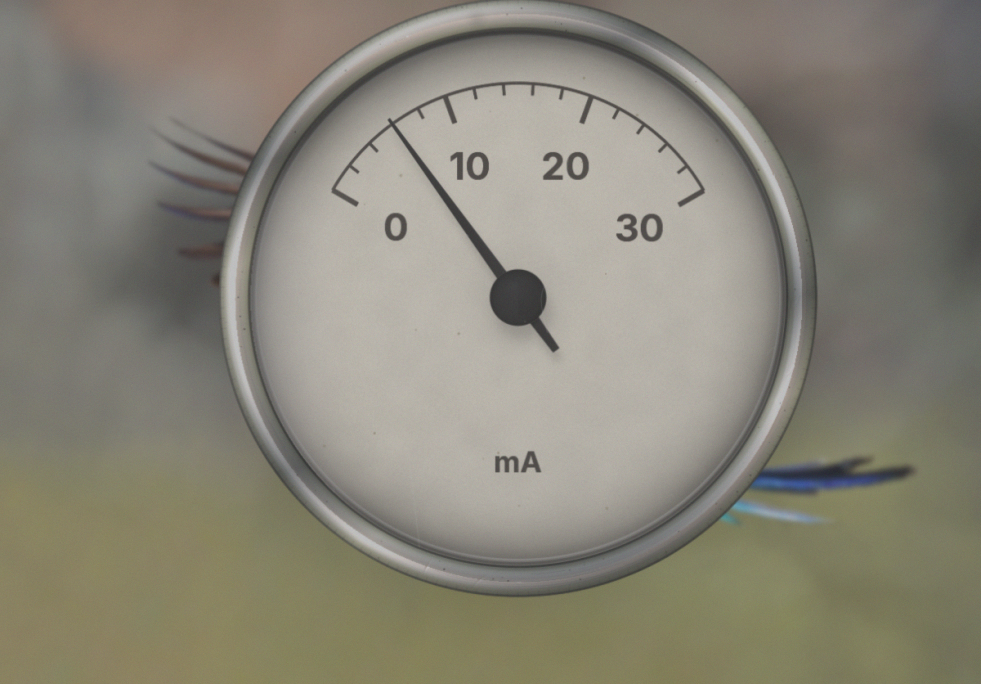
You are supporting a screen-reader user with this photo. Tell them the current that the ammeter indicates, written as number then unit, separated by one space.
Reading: 6 mA
